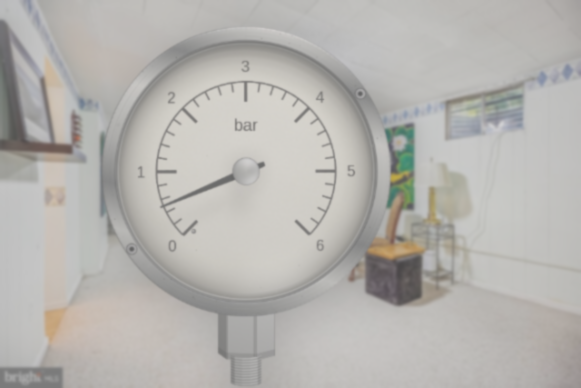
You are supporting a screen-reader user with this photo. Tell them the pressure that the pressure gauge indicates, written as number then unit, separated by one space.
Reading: 0.5 bar
